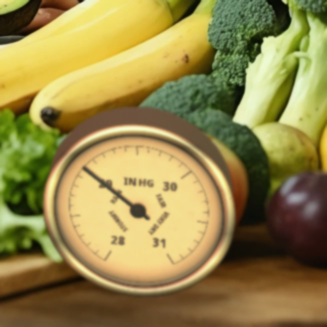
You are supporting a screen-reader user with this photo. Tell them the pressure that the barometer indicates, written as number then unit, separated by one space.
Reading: 29 inHg
